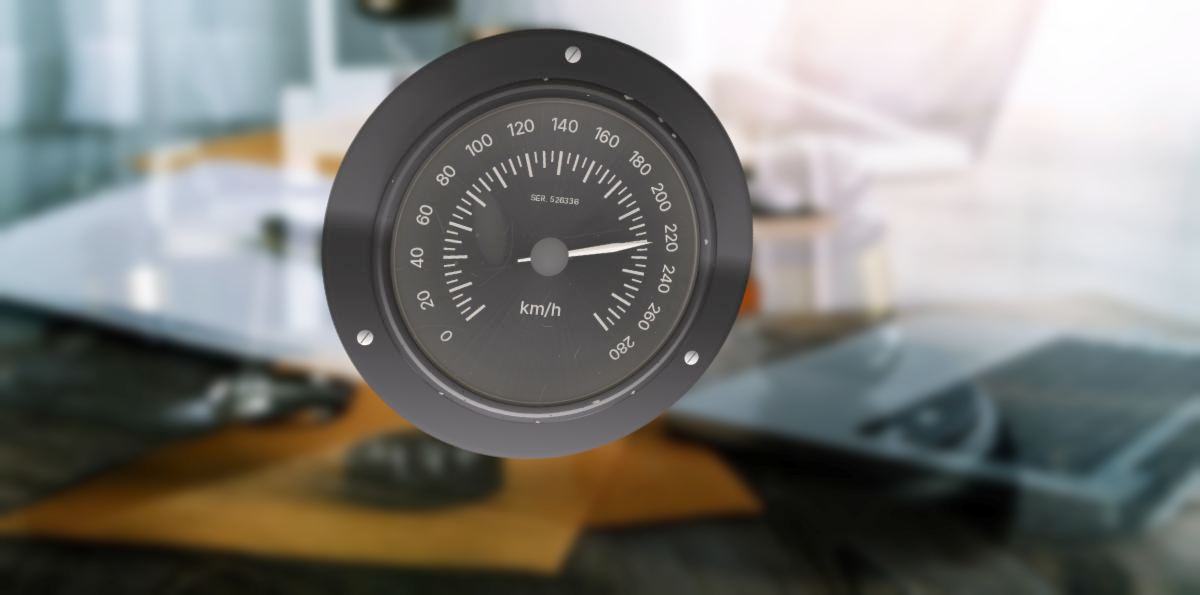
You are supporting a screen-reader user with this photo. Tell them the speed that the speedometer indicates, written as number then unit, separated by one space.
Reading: 220 km/h
